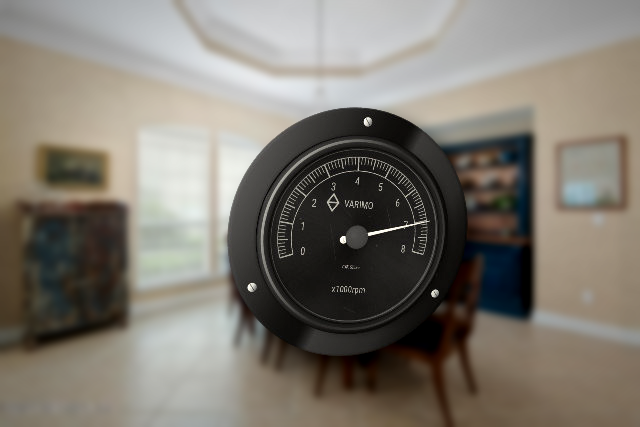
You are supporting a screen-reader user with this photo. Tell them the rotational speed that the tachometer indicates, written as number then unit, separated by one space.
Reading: 7000 rpm
